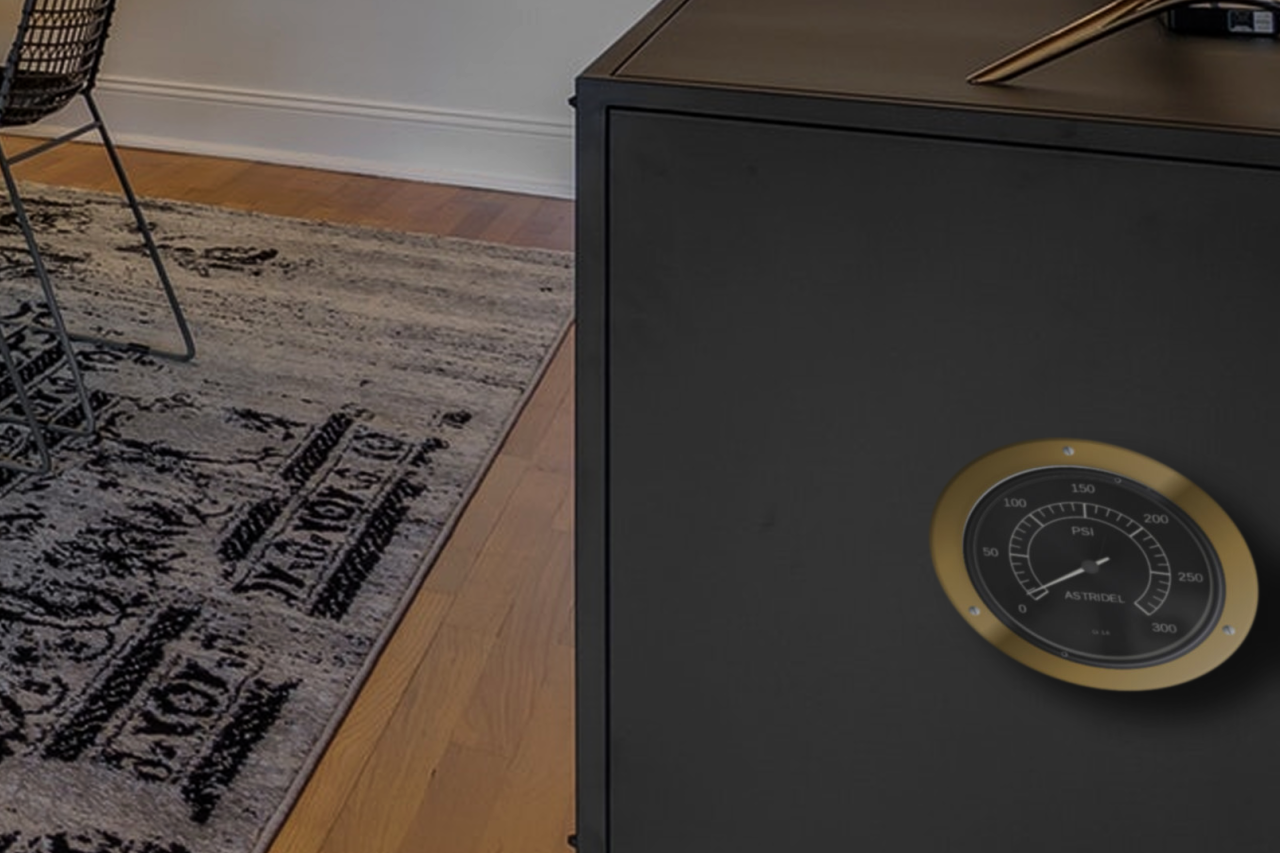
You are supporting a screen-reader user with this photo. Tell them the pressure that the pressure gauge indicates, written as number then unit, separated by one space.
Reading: 10 psi
